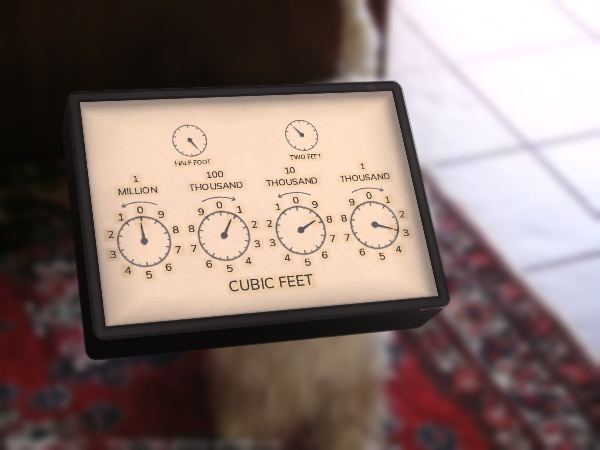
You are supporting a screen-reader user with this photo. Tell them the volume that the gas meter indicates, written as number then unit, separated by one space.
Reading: 8300 ft³
